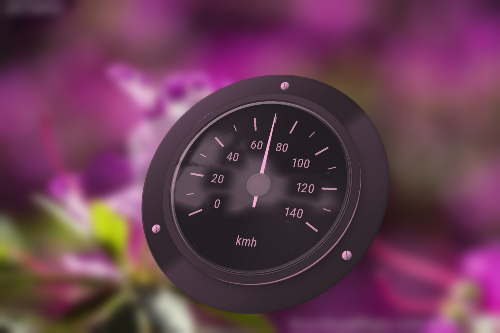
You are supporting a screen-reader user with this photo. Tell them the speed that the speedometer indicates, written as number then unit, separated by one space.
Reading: 70 km/h
